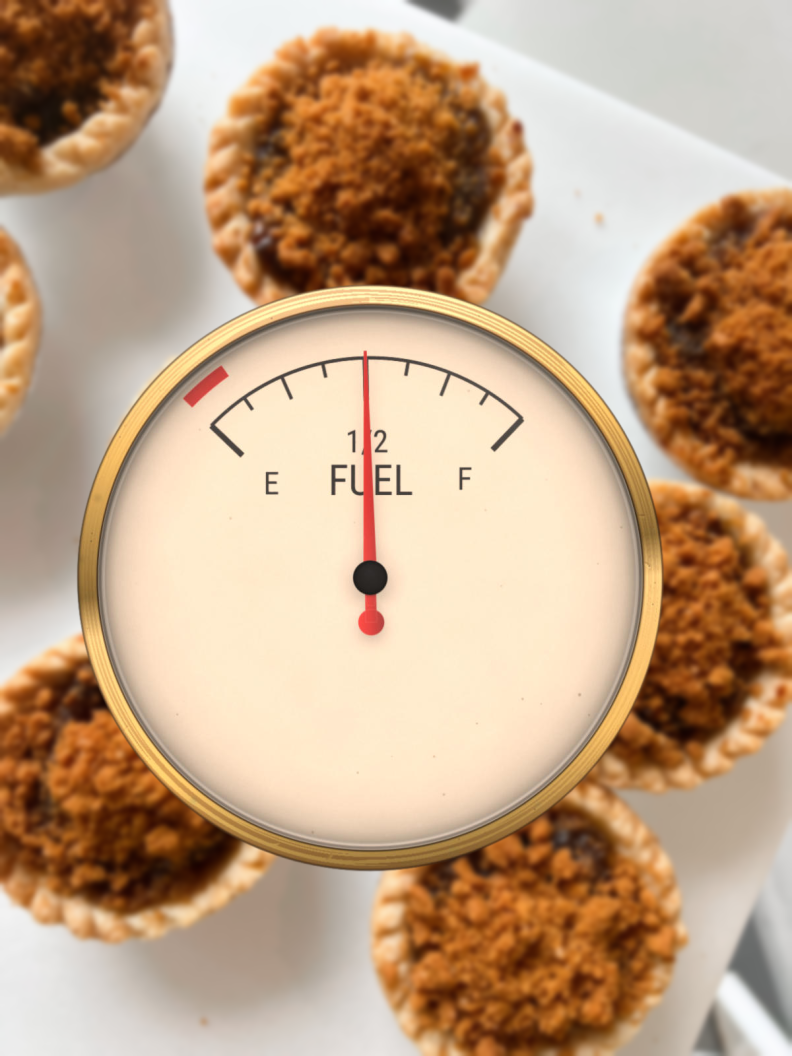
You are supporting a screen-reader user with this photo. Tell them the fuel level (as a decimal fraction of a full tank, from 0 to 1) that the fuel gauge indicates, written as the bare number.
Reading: 0.5
